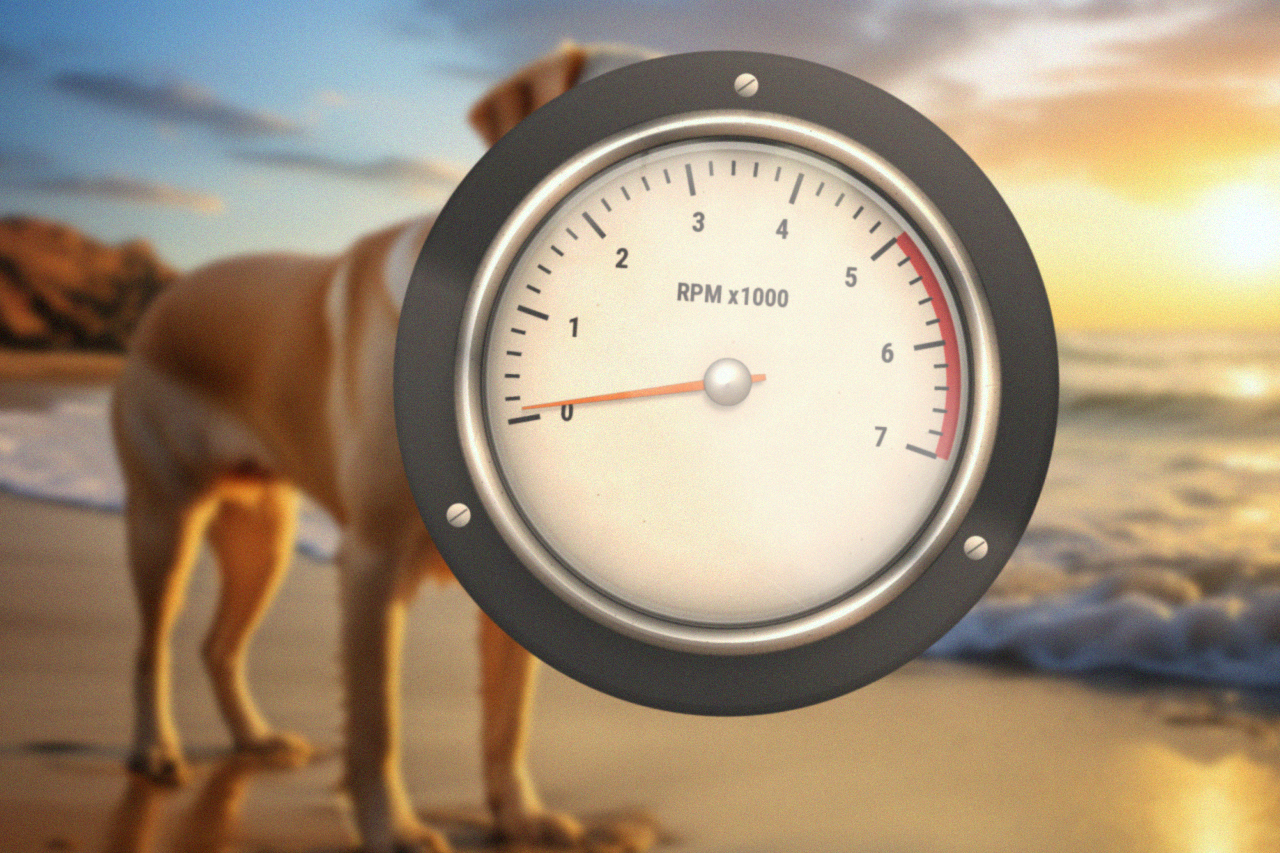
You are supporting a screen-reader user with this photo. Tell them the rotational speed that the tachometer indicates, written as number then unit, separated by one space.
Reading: 100 rpm
